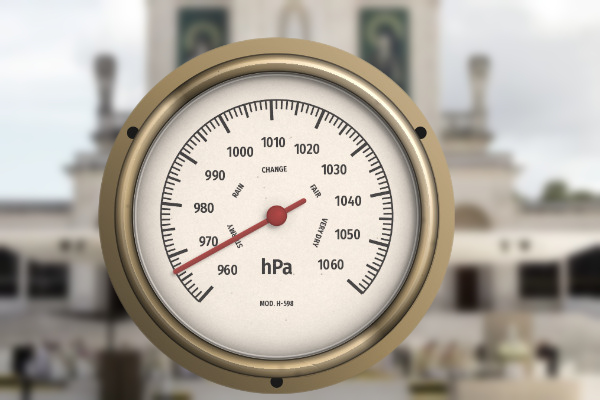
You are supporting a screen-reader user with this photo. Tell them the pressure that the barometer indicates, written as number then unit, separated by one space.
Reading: 967 hPa
